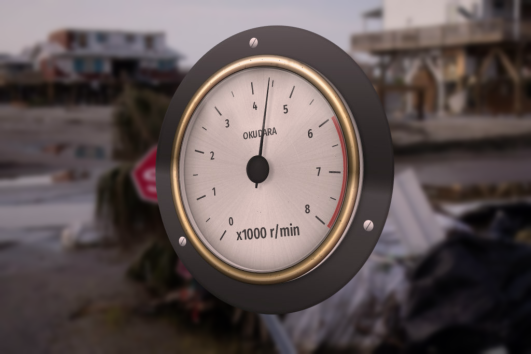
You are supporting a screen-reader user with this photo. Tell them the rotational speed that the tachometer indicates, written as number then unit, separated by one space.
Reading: 4500 rpm
